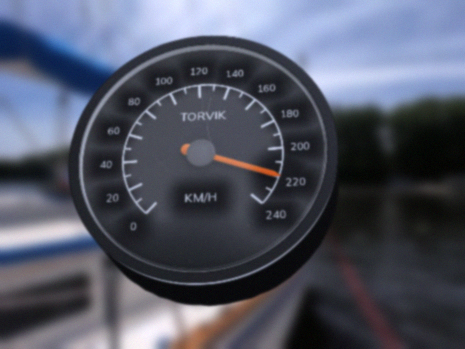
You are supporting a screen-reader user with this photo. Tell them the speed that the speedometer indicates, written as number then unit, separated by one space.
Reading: 220 km/h
